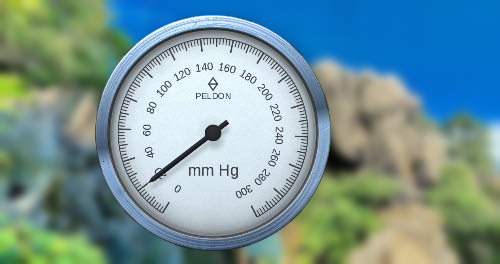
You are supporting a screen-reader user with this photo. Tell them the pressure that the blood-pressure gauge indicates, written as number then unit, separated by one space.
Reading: 20 mmHg
